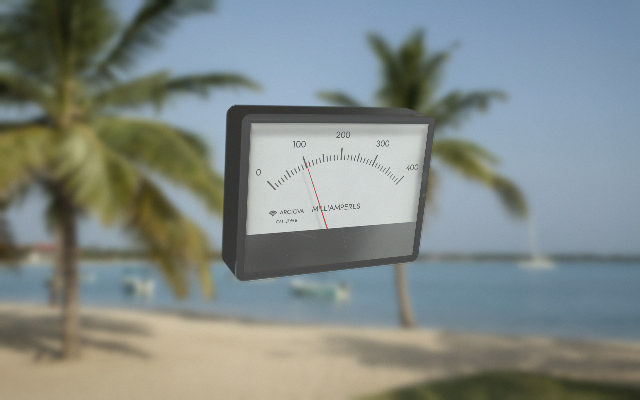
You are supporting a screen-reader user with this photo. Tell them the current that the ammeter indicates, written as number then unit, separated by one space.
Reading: 100 mA
